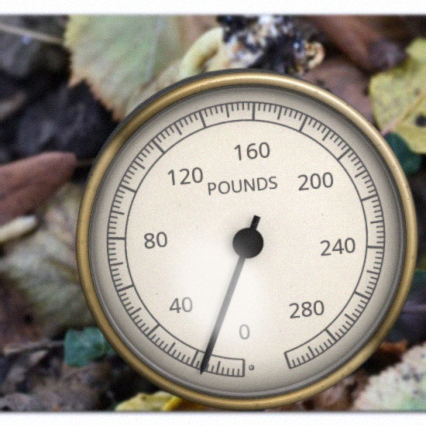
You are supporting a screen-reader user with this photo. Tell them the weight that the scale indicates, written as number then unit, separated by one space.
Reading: 16 lb
